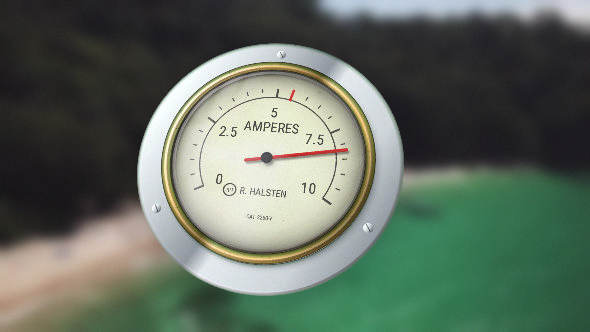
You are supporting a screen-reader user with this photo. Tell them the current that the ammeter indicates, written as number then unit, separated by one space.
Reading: 8.25 A
